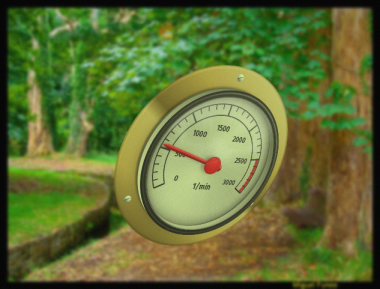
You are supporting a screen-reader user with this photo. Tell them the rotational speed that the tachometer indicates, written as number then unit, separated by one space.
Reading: 550 rpm
